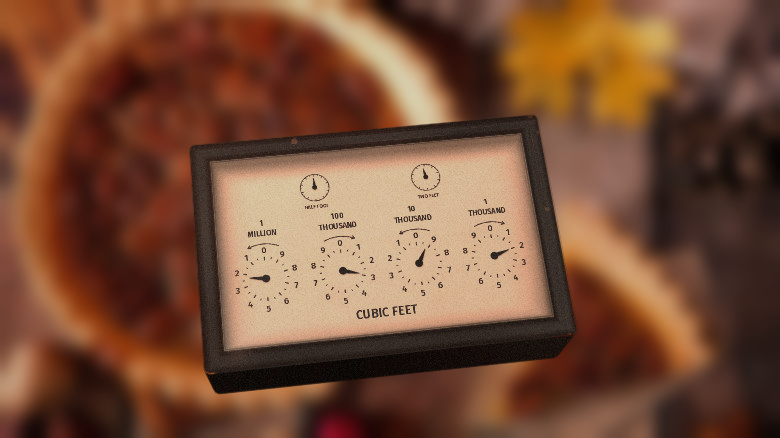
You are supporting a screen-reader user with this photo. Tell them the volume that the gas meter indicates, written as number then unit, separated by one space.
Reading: 229200 ft³
